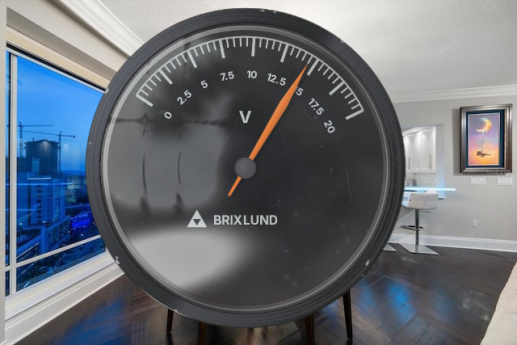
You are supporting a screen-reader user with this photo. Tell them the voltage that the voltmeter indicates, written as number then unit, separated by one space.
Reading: 14.5 V
